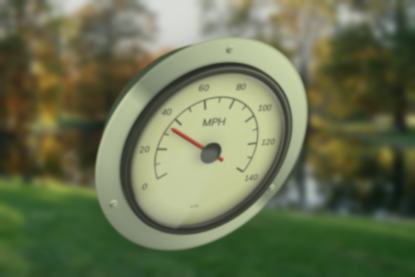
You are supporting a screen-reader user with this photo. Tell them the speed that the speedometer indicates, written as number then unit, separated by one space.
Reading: 35 mph
